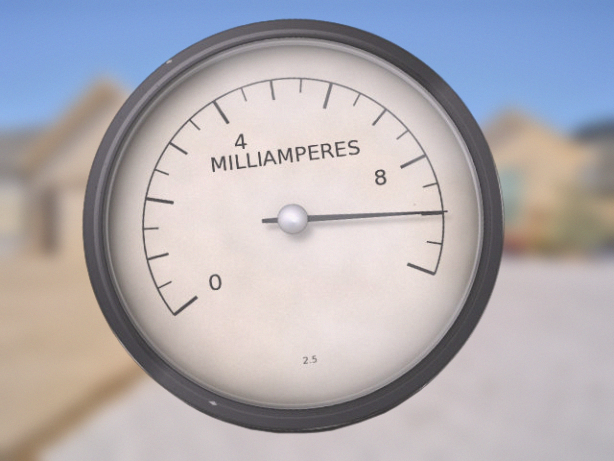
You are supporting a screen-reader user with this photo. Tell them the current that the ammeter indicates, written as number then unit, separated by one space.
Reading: 9 mA
